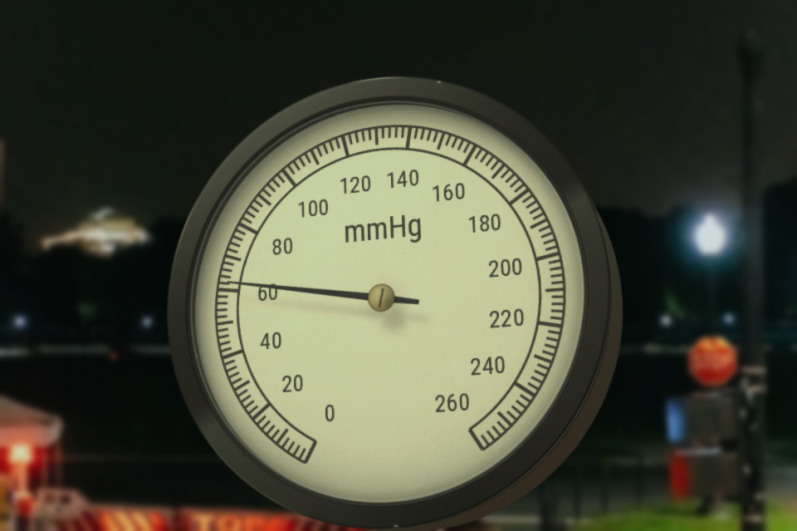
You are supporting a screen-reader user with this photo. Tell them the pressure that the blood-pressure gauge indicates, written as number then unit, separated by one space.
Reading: 62 mmHg
